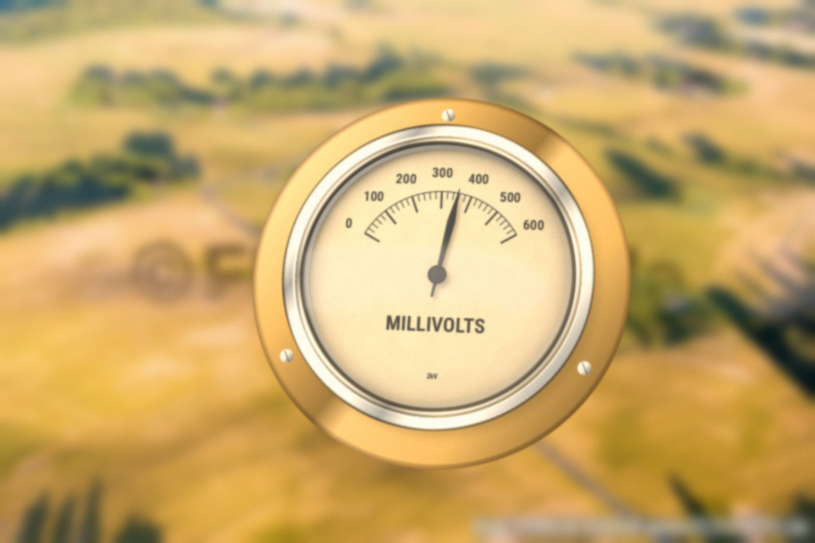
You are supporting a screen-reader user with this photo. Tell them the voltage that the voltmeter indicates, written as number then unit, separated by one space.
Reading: 360 mV
